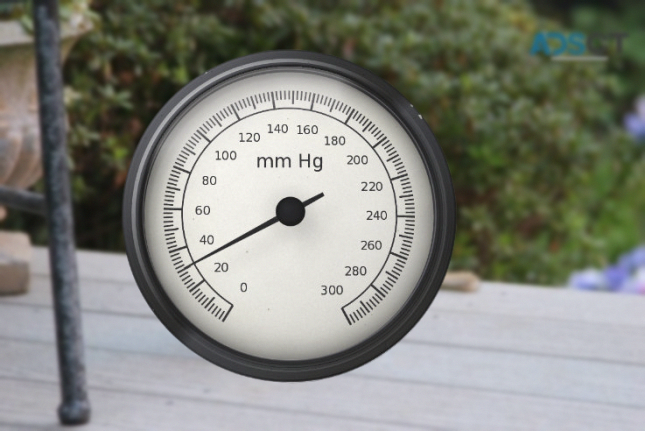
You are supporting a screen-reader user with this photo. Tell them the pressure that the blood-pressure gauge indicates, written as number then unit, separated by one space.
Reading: 30 mmHg
